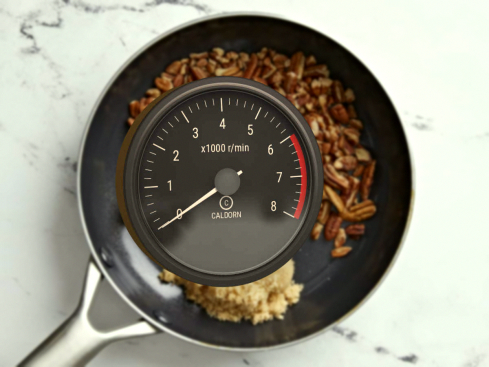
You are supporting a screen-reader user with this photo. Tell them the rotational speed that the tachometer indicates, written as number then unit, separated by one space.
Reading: 0 rpm
